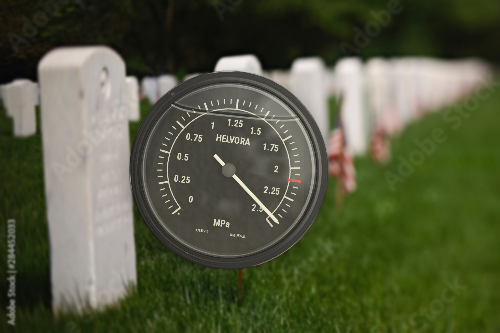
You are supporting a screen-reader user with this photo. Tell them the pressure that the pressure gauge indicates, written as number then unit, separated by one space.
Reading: 2.45 MPa
